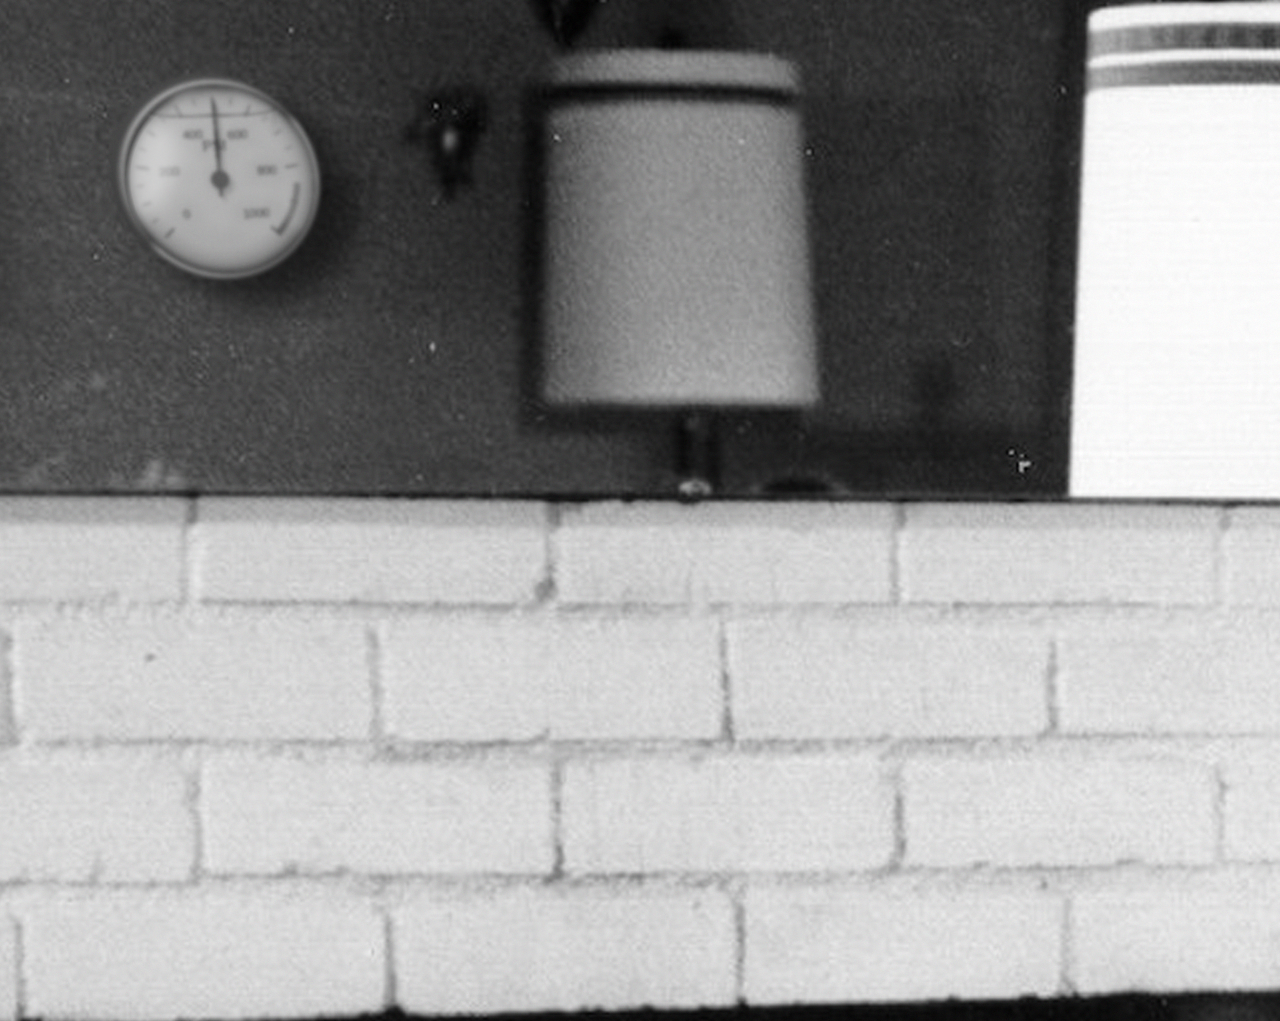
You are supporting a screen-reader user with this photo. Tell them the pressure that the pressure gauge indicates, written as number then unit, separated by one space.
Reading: 500 psi
